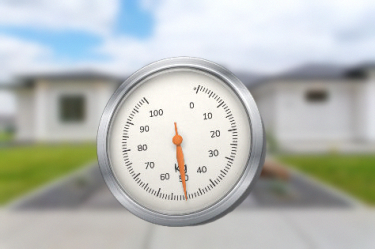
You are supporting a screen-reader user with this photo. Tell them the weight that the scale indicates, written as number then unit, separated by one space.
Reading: 50 kg
